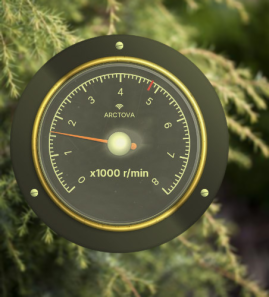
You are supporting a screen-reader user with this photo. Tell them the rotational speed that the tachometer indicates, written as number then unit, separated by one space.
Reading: 1600 rpm
